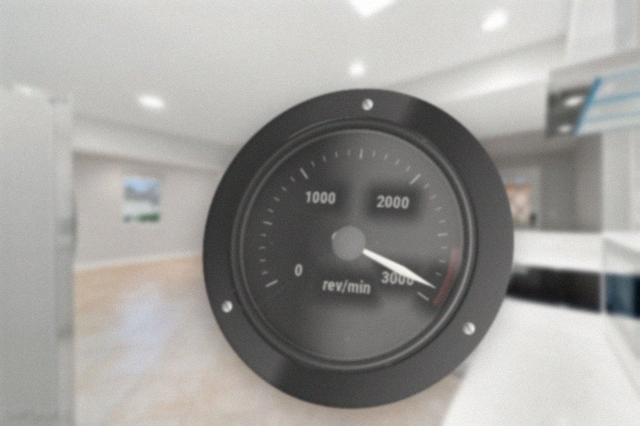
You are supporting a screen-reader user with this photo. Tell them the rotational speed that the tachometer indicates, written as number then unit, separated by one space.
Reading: 2900 rpm
